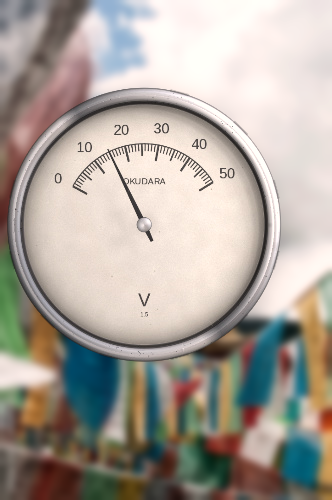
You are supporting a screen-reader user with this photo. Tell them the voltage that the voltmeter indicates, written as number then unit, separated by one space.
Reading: 15 V
